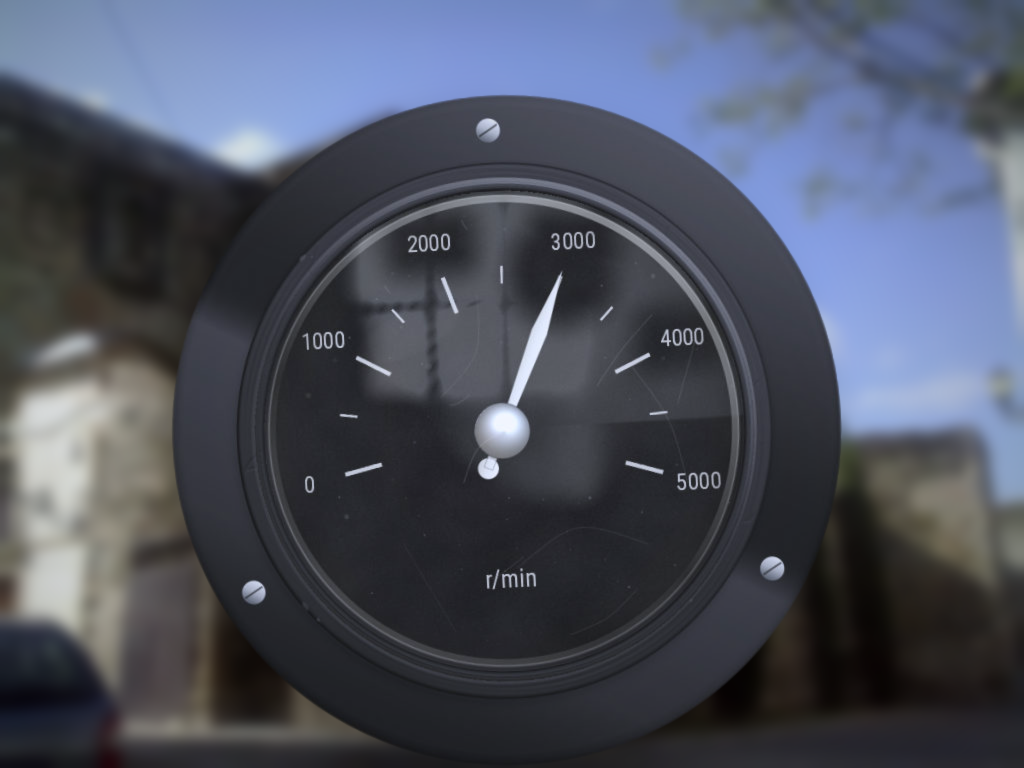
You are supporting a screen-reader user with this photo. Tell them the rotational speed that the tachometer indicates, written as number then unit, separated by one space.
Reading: 3000 rpm
